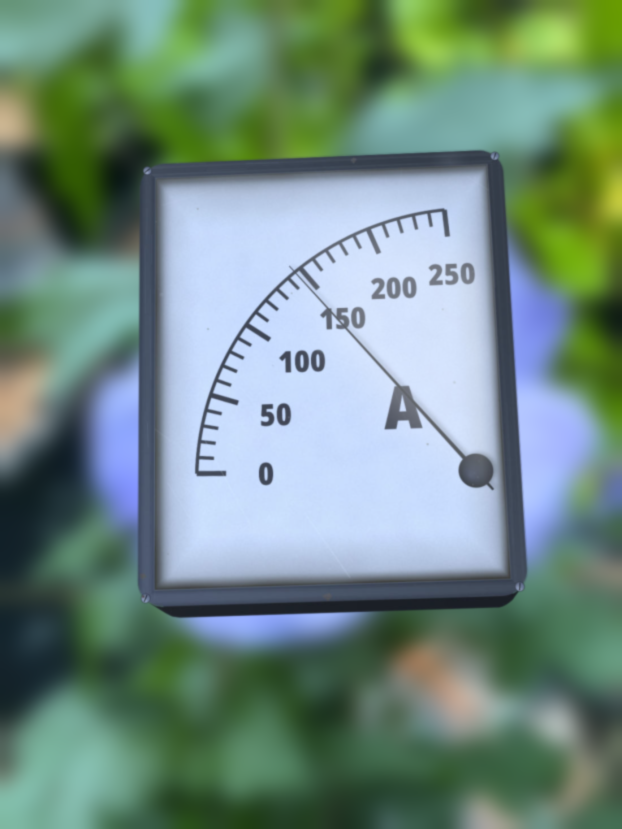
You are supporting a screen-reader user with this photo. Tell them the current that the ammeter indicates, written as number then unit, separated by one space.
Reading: 145 A
